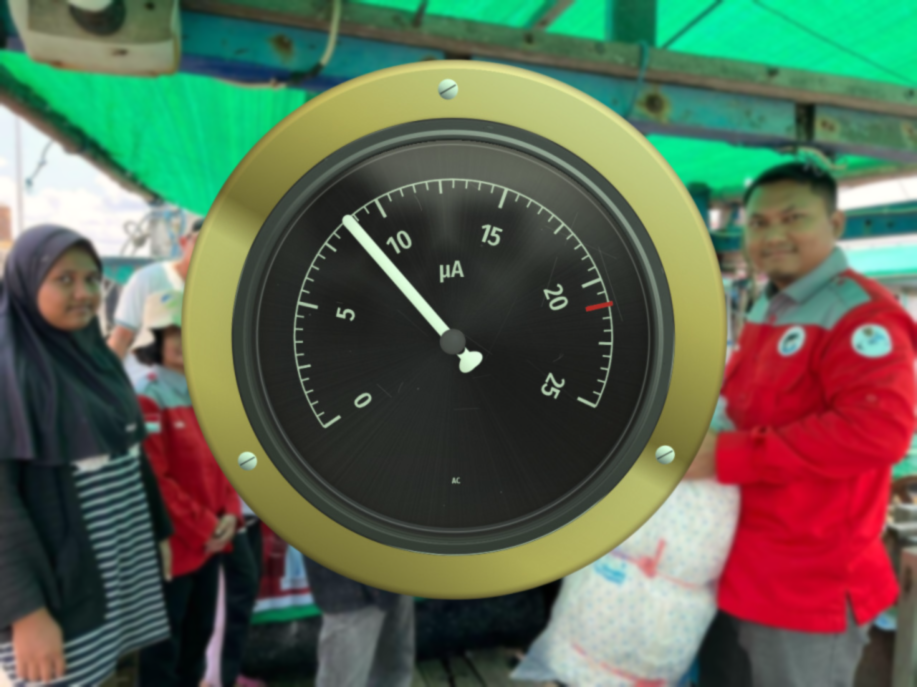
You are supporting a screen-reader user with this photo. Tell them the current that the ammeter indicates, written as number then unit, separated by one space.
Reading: 8.75 µA
